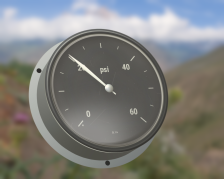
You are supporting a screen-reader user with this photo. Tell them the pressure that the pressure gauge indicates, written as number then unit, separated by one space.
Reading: 20 psi
